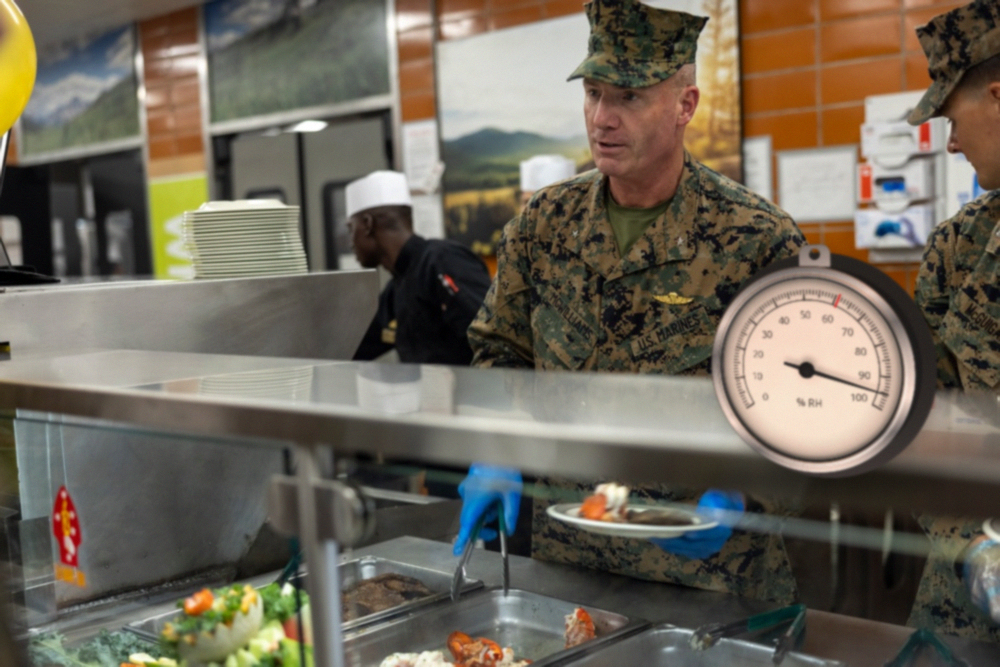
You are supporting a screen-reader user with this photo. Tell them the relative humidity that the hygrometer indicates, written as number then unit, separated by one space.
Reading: 95 %
